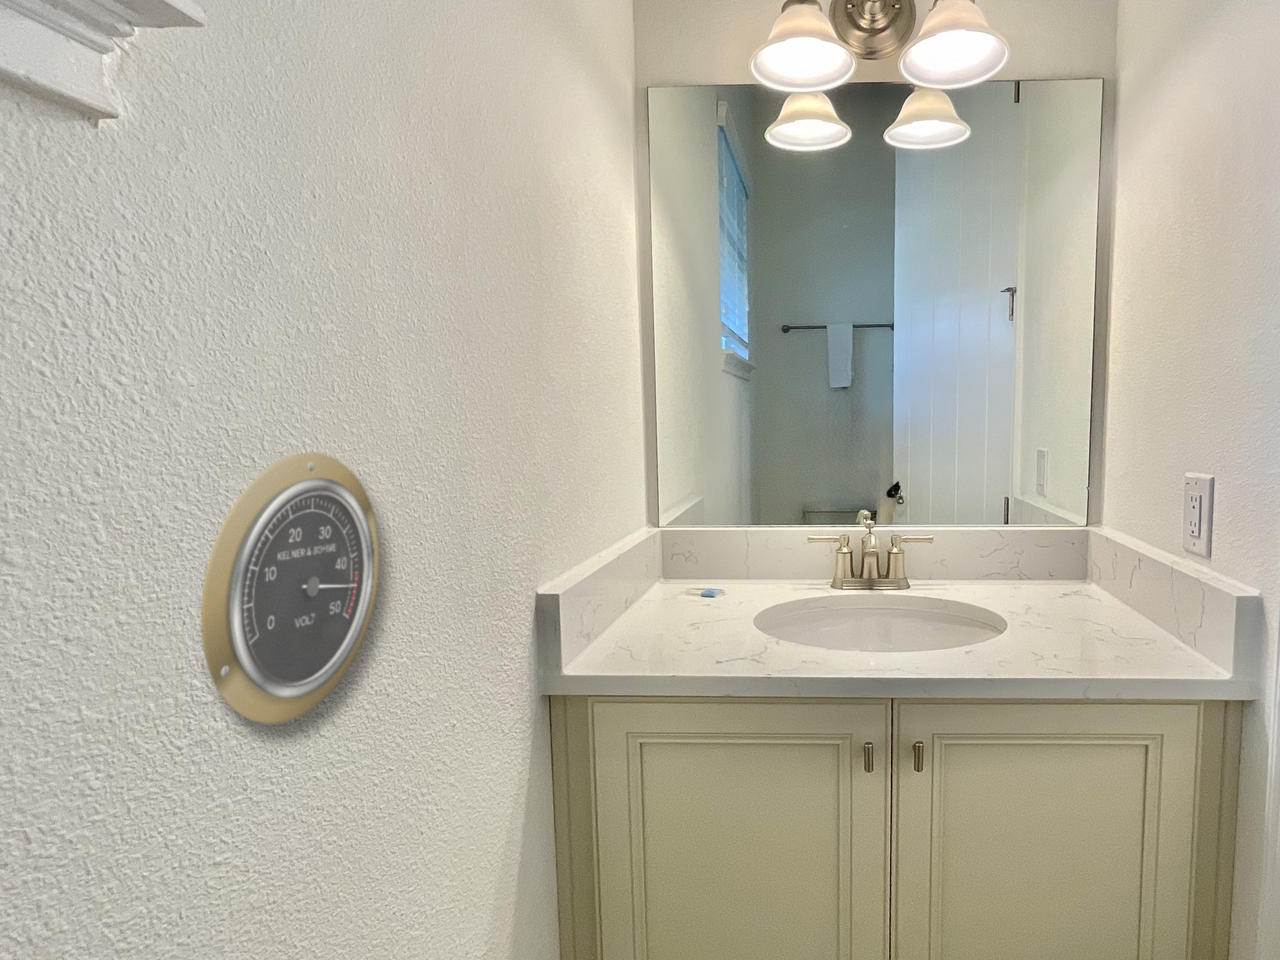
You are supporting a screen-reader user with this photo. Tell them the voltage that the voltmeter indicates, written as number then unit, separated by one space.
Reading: 45 V
